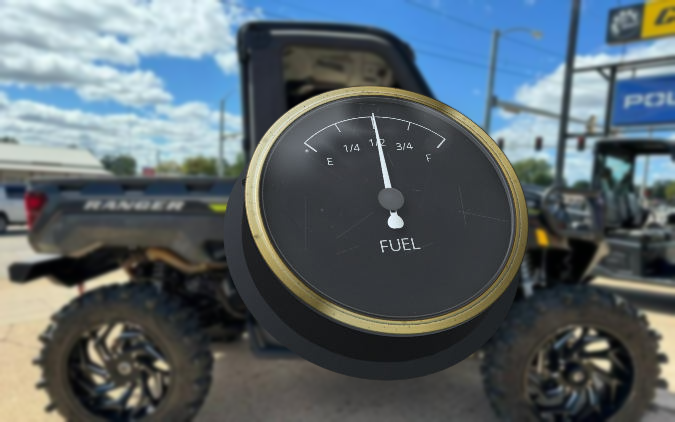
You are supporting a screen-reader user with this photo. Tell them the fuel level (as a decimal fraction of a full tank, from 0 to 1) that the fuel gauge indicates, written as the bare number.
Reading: 0.5
